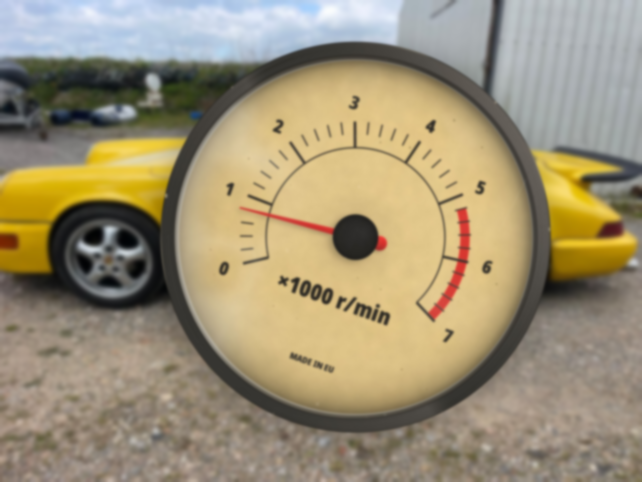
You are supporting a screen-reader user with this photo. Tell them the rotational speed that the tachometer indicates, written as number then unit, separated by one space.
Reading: 800 rpm
